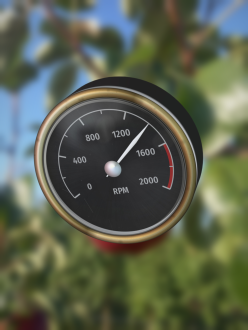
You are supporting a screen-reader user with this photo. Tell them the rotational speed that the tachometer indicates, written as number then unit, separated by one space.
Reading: 1400 rpm
